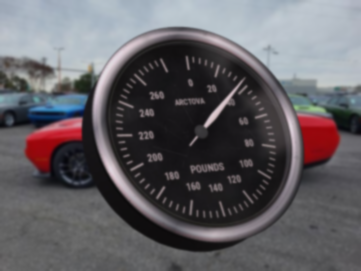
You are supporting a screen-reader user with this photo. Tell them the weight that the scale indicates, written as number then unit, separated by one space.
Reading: 36 lb
